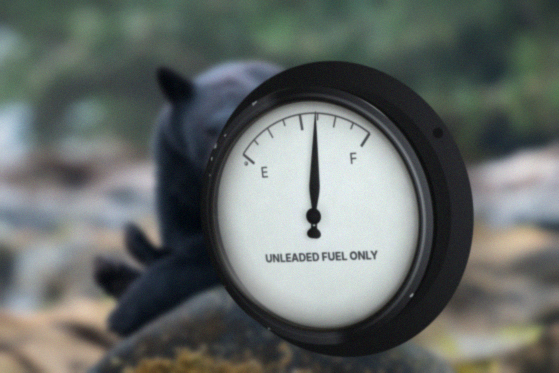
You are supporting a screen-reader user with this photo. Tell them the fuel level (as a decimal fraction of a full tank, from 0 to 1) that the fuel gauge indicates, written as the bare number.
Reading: 0.625
